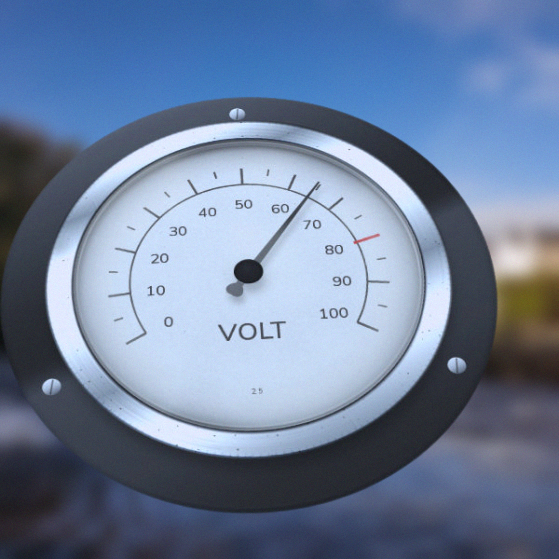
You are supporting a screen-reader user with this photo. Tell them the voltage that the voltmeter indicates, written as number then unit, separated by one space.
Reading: 65 V
